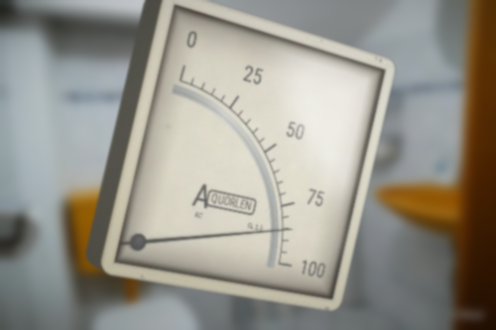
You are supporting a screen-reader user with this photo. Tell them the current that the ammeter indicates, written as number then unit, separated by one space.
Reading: 85 A
